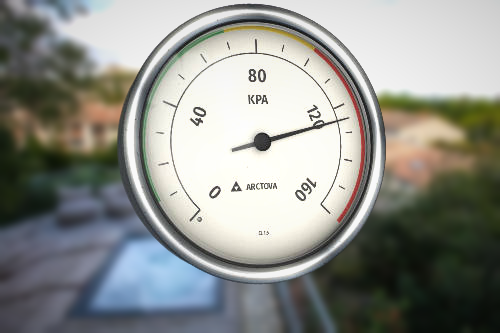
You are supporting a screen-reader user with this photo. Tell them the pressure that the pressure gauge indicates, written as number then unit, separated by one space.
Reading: 125 kPa
